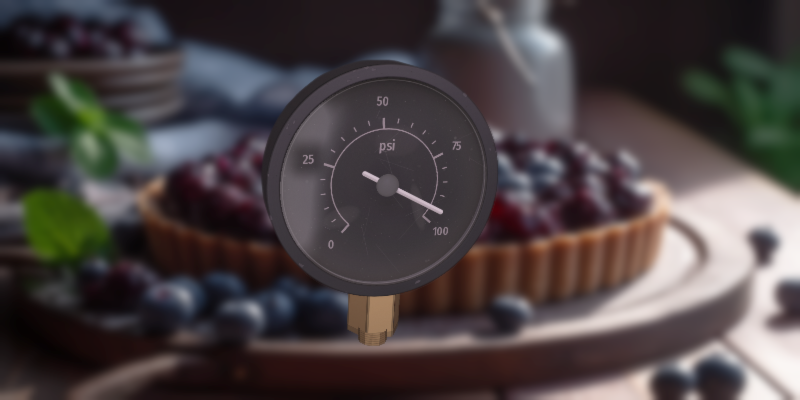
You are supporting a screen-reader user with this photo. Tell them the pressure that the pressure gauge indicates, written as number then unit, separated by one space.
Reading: 95 psi
